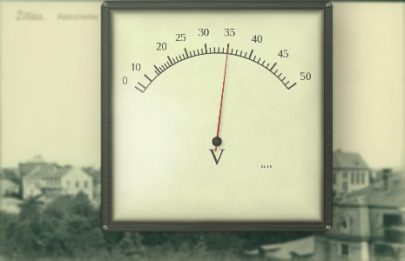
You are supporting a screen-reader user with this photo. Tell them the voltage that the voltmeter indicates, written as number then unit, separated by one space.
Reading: 35 V
